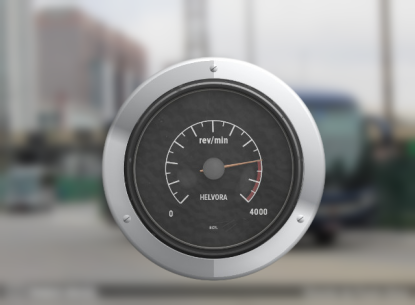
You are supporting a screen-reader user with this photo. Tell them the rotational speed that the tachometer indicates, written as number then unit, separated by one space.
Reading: 3200 rpm
